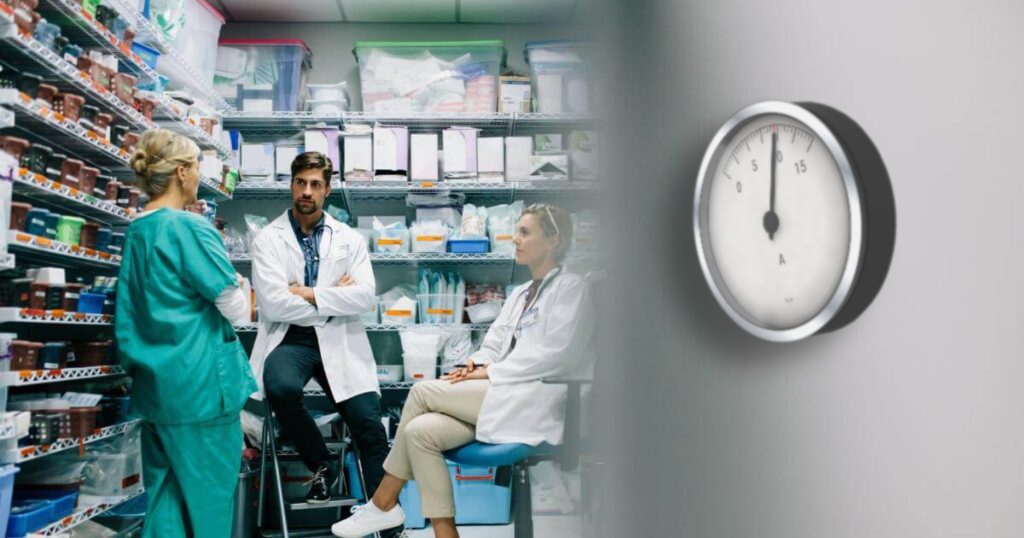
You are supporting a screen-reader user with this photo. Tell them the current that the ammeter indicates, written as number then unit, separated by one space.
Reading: 10 A
